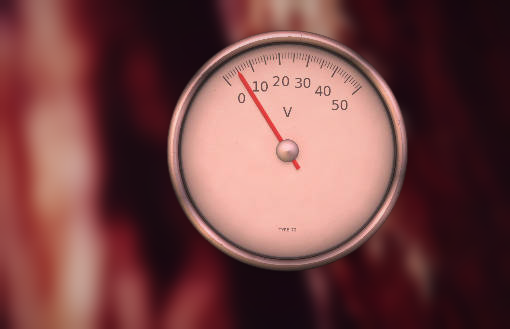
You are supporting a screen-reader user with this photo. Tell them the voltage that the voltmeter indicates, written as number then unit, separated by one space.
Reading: 5 V
